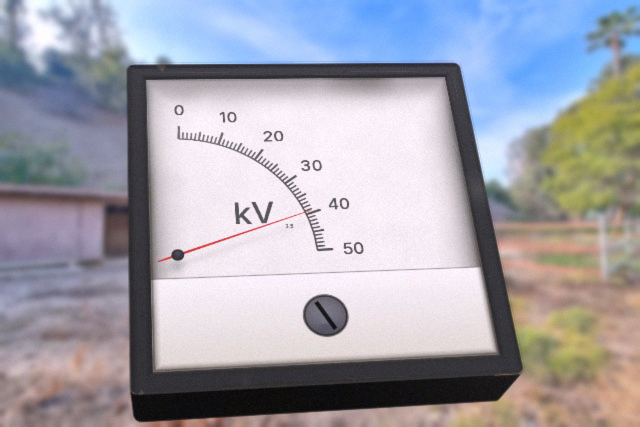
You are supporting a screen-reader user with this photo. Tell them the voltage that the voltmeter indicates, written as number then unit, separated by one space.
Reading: 40 kV
